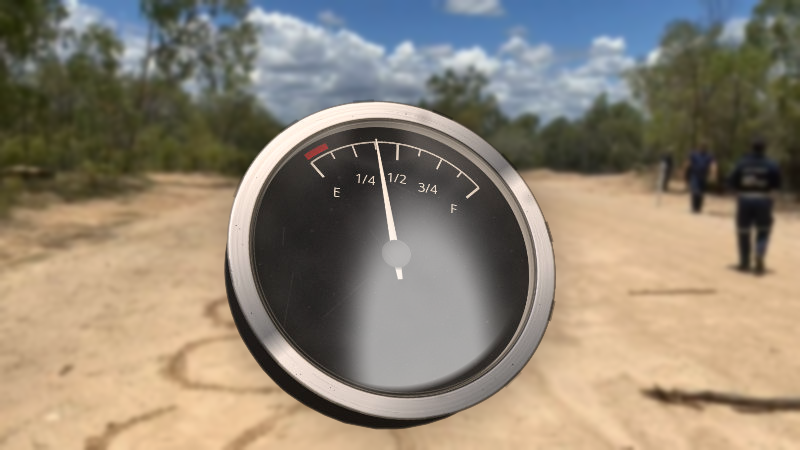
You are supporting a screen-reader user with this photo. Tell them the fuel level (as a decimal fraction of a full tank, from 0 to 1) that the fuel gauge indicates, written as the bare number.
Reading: 0.375
